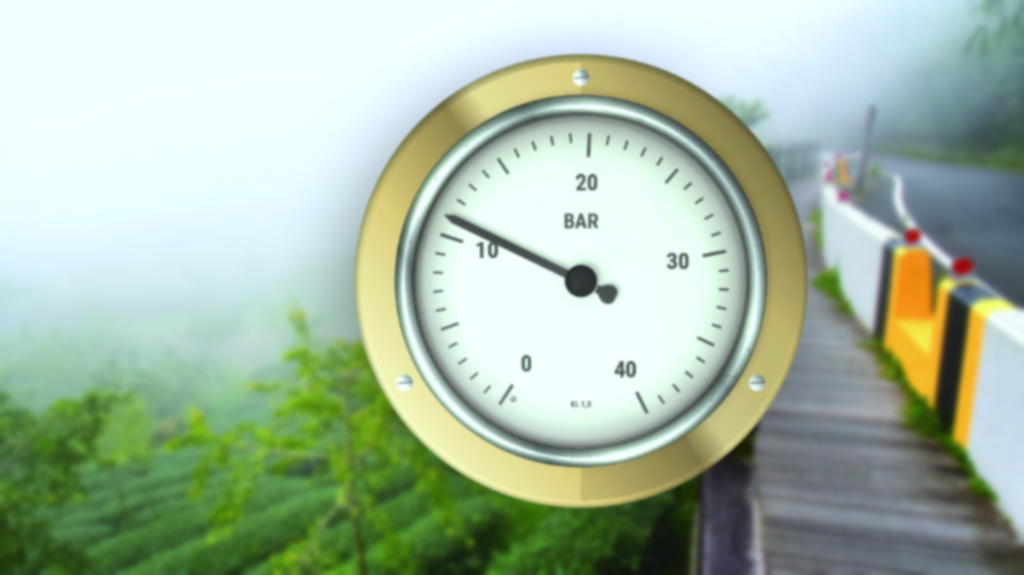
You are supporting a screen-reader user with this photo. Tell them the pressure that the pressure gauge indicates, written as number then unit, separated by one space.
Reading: 11 bar
